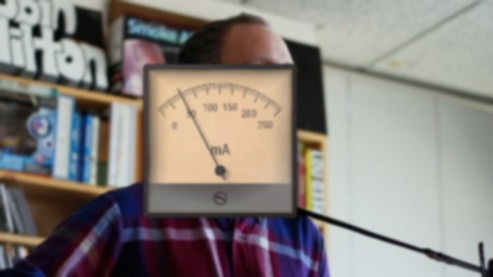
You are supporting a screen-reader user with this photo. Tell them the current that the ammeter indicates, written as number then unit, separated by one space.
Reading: 50 mA
